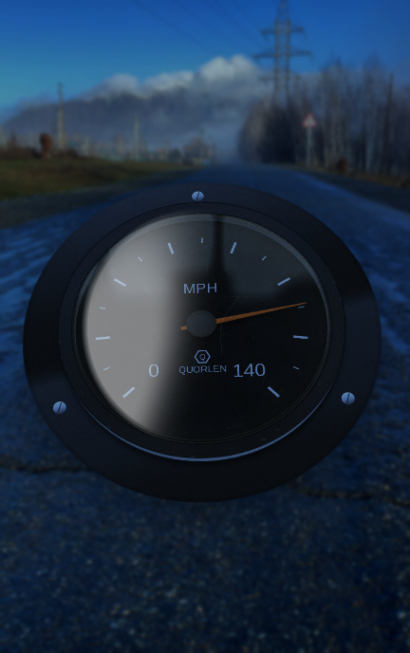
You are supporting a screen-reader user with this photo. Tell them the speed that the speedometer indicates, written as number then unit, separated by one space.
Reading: 110 mph
